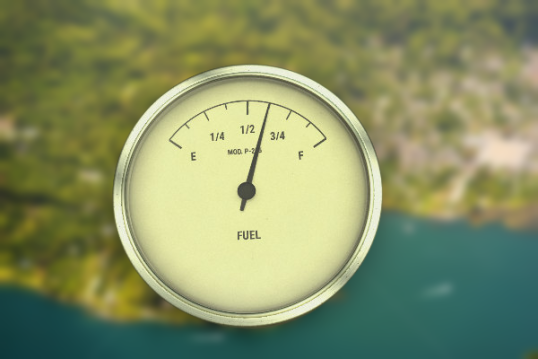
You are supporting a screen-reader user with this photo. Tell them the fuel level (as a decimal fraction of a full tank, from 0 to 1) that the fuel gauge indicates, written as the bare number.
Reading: 0.625
